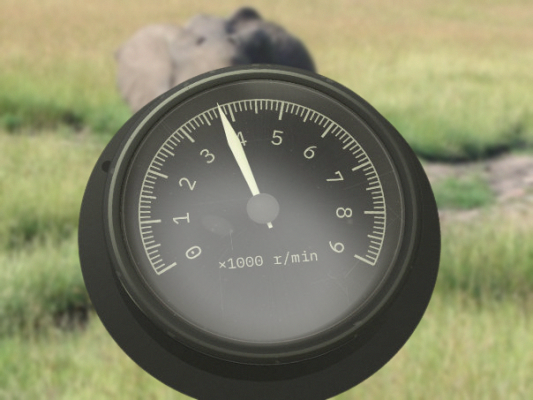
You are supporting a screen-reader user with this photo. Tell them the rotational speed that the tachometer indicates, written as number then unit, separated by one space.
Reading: 3800 rpm
